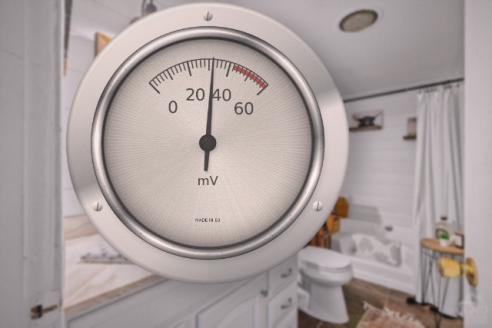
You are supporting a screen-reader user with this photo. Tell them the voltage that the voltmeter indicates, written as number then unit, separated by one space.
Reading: 32 mV
